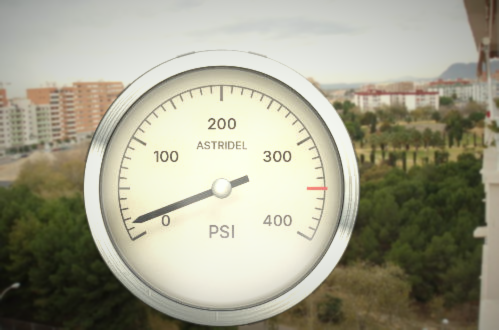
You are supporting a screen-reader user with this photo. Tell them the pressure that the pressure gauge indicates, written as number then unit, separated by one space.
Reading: 15 psi
